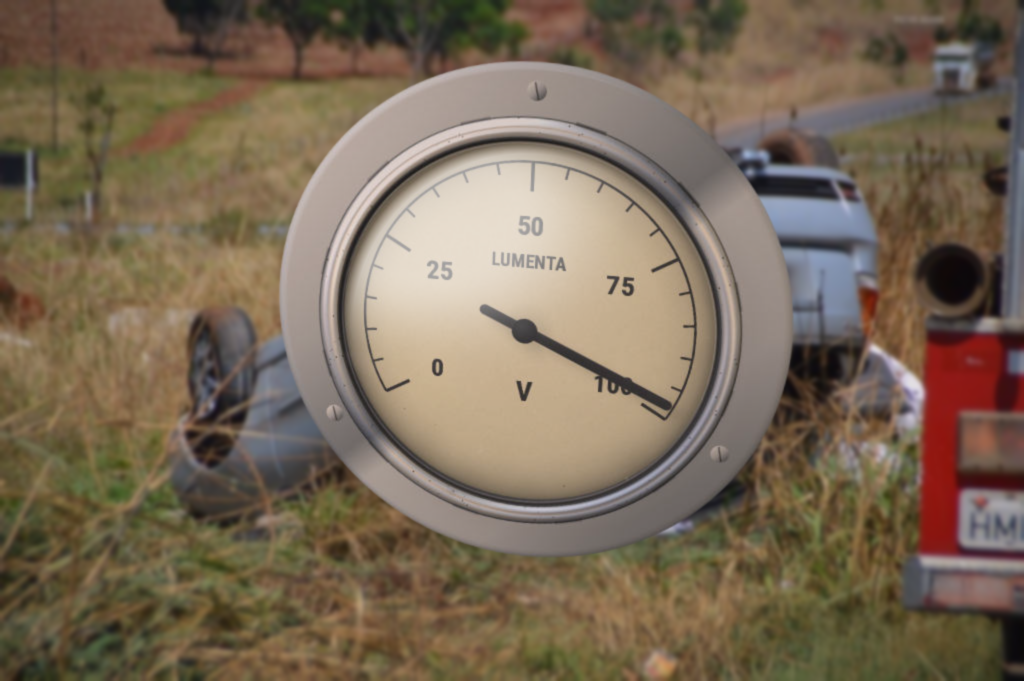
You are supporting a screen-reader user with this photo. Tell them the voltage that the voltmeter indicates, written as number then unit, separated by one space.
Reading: 97.5 V
